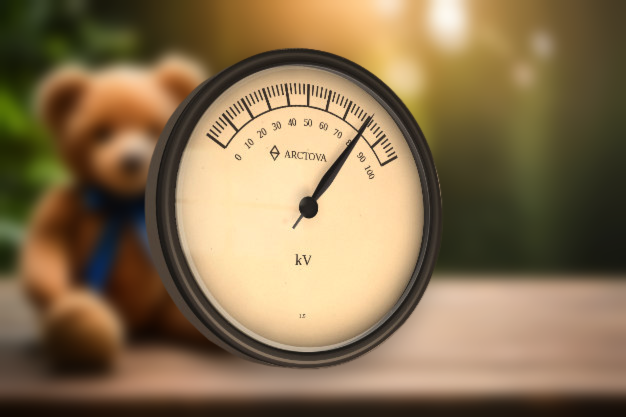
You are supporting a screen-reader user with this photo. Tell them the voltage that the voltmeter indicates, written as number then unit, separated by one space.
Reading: 80 kV
